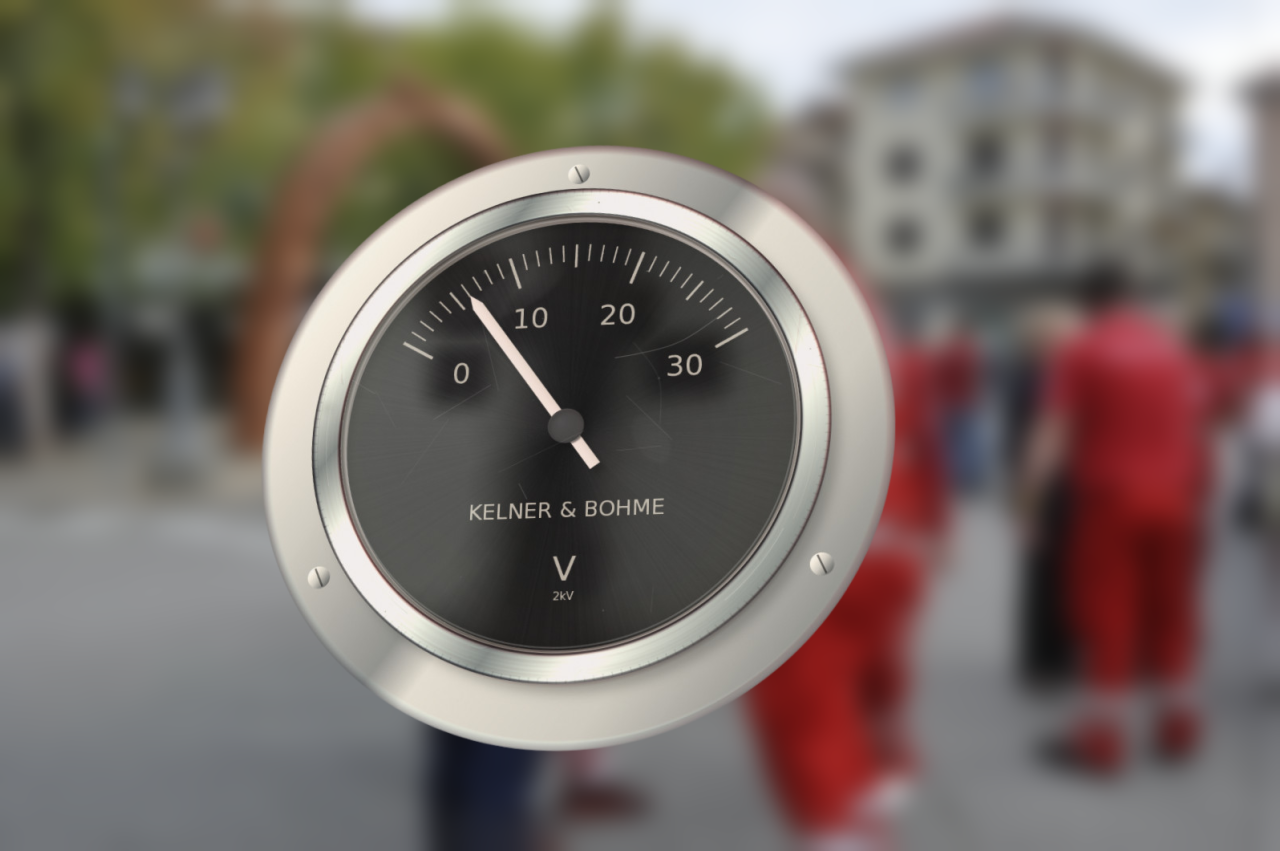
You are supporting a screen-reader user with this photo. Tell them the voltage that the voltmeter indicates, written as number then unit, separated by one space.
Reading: 6 V
